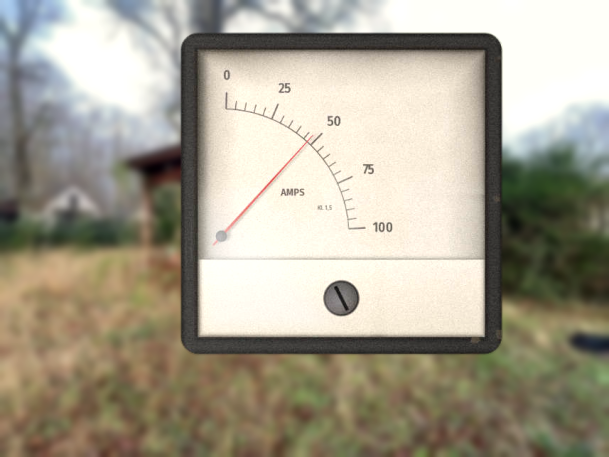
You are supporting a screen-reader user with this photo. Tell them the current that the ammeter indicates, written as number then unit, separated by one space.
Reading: 47.5 A
